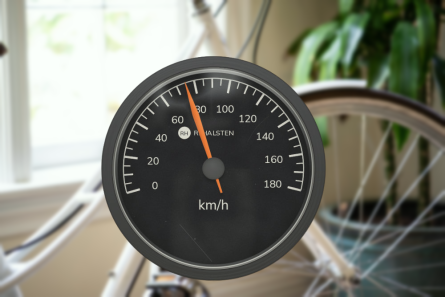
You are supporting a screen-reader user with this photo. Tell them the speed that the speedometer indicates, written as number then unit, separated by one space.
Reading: 75 km/h
